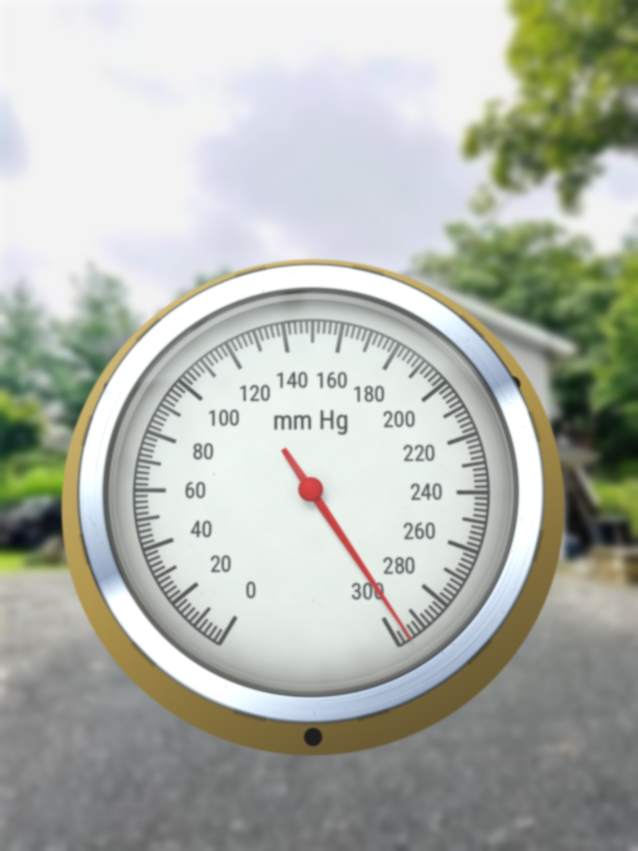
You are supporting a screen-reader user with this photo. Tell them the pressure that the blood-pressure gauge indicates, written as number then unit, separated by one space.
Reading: 296 mmHg
